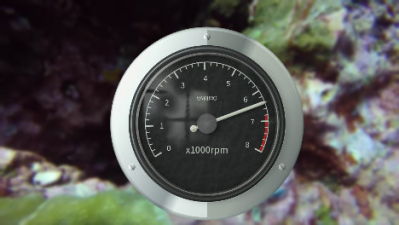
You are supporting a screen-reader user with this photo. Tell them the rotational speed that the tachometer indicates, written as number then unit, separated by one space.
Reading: 6400 rpm
